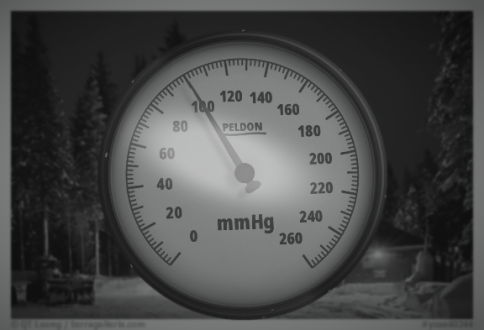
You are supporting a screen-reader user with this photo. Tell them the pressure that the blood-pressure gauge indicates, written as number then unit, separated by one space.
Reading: 100 mmHg
